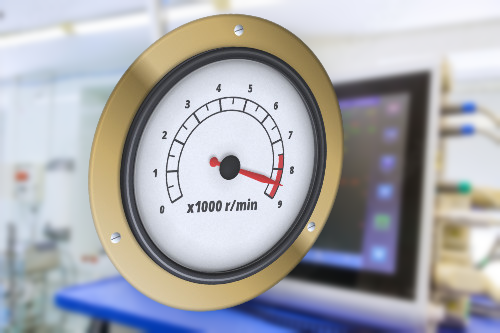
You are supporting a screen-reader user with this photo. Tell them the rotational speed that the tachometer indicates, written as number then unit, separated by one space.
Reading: 8500 rpm
